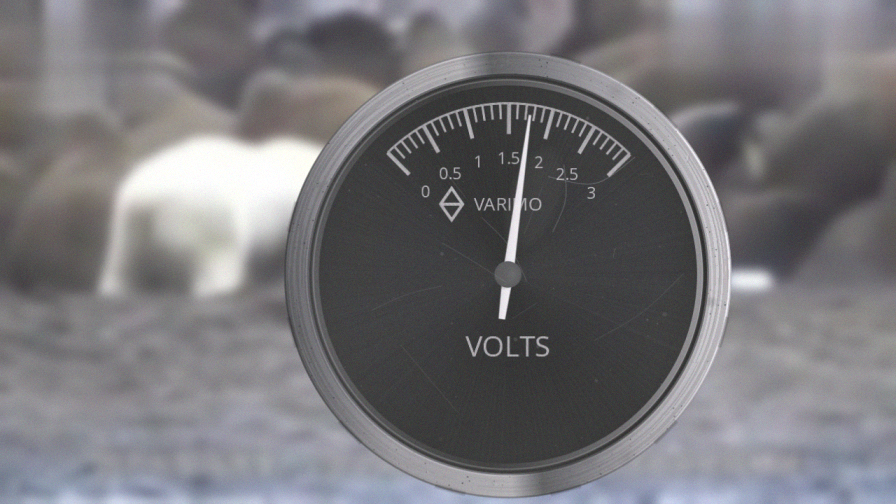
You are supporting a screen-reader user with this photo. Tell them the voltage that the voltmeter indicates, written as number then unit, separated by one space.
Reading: 1.75 V
